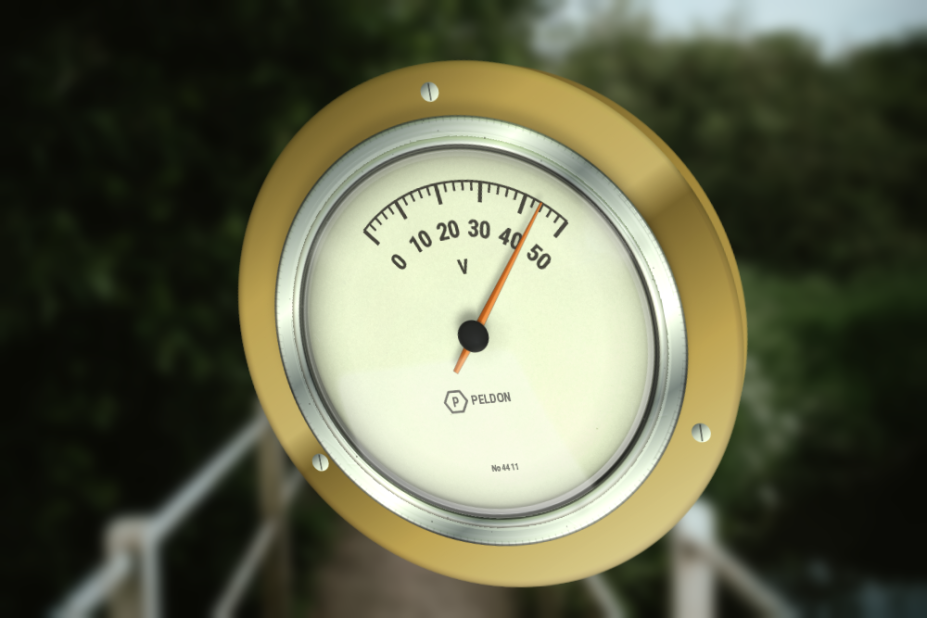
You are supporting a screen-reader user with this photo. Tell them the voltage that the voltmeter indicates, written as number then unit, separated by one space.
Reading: 44 V
